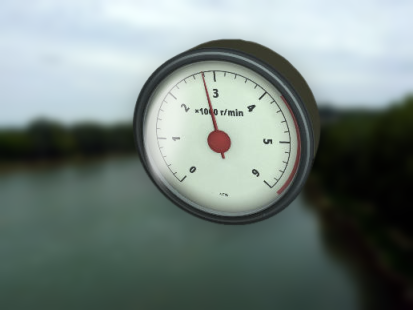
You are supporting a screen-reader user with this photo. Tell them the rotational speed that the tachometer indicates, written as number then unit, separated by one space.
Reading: 2800 rpm
